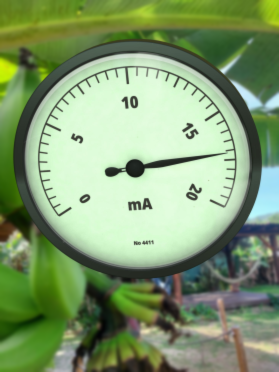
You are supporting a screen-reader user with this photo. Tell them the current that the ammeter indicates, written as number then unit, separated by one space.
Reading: 17 mA
